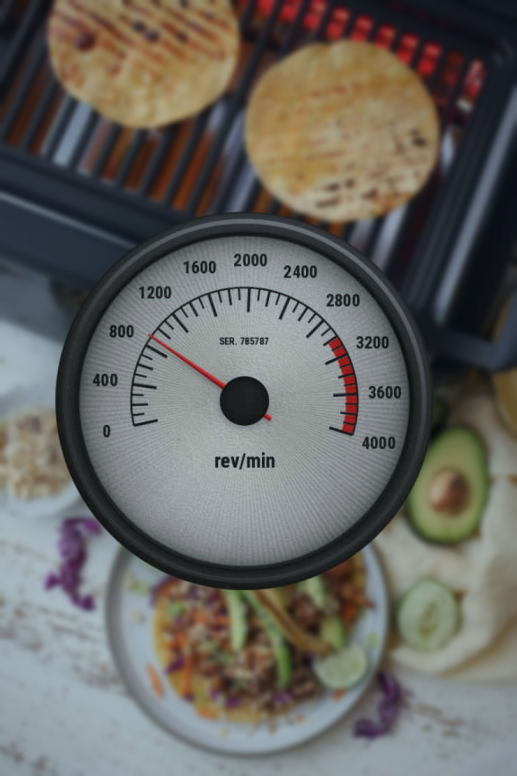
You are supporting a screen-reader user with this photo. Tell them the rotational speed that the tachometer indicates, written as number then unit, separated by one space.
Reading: 900 rpm
